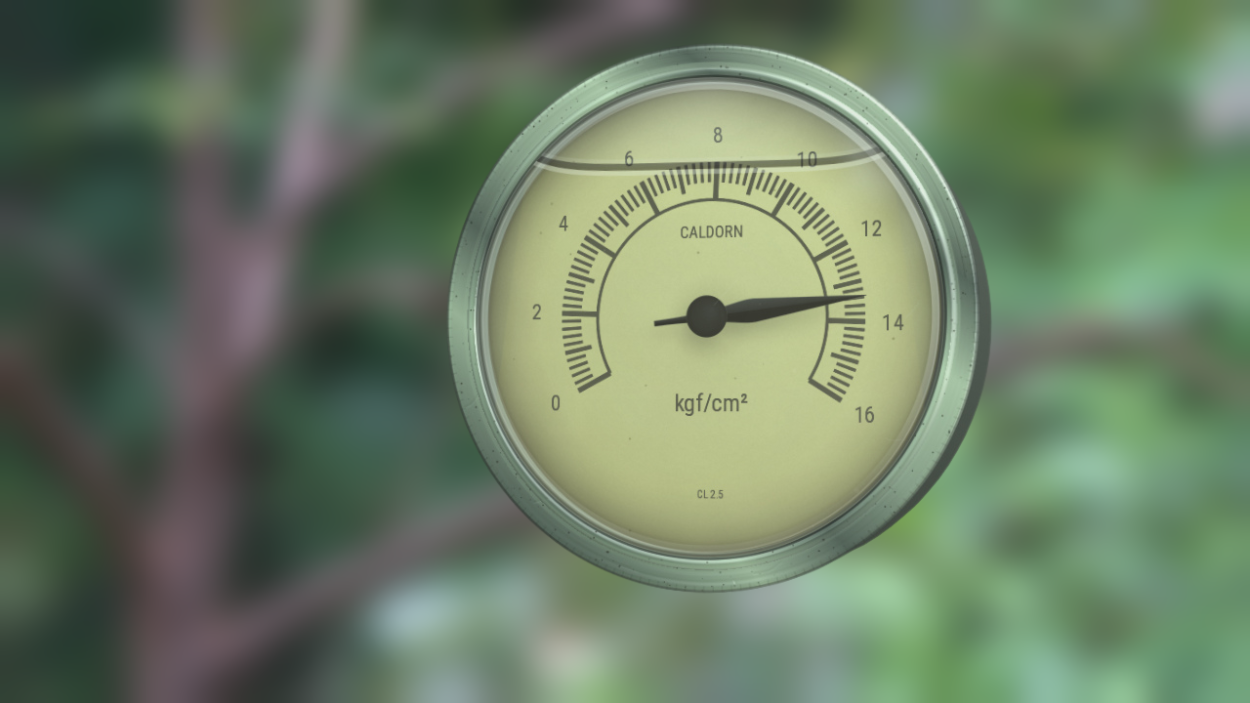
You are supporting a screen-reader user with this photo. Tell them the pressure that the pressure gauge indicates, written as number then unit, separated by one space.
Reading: 13.4 kg/cm²
